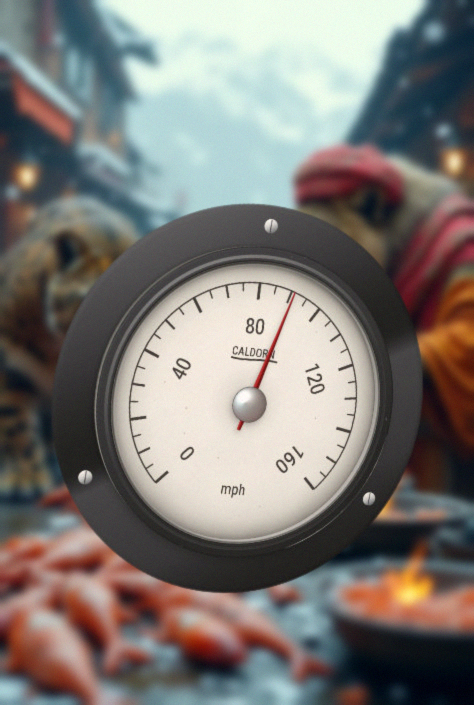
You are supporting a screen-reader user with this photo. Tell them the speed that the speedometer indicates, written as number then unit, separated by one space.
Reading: 90 mph
